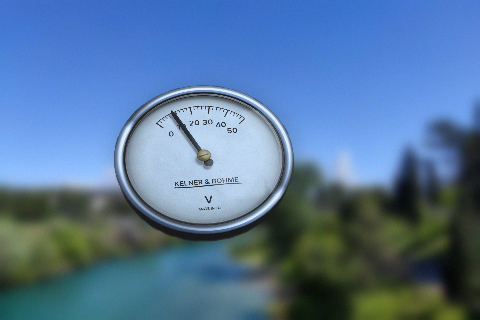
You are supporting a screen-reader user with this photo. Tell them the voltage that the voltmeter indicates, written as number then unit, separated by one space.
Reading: 10 V
